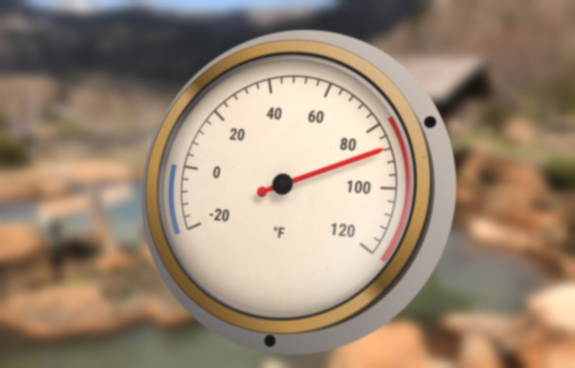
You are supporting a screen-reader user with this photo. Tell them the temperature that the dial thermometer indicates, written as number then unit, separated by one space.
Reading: 88 °F
